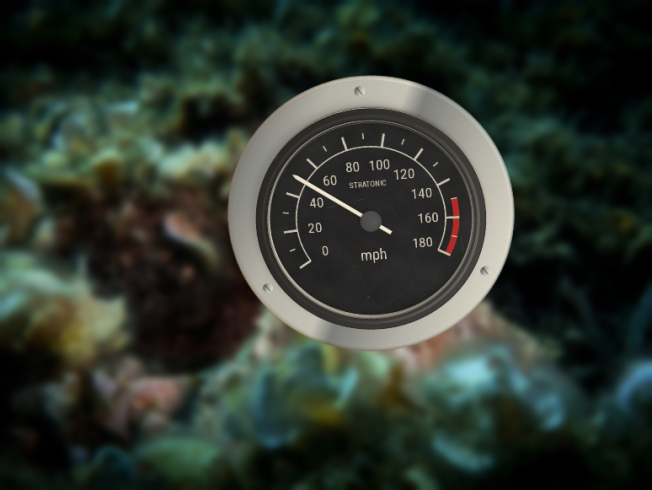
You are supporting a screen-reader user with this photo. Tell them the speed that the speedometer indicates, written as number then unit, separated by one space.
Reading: 50 mph
